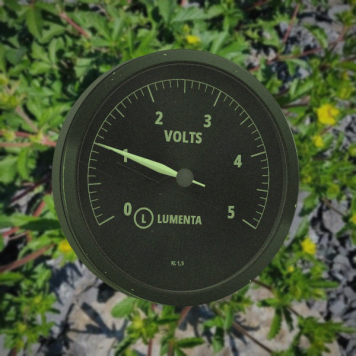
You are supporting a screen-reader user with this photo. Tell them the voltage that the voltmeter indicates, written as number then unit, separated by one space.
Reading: 1 V
